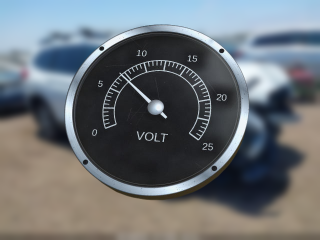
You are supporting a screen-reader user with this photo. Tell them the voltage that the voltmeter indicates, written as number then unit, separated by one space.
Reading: 7 V
